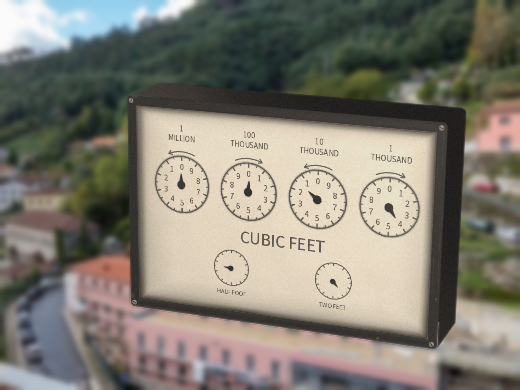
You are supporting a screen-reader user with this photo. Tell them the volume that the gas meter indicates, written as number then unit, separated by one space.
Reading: 1400 ft³
